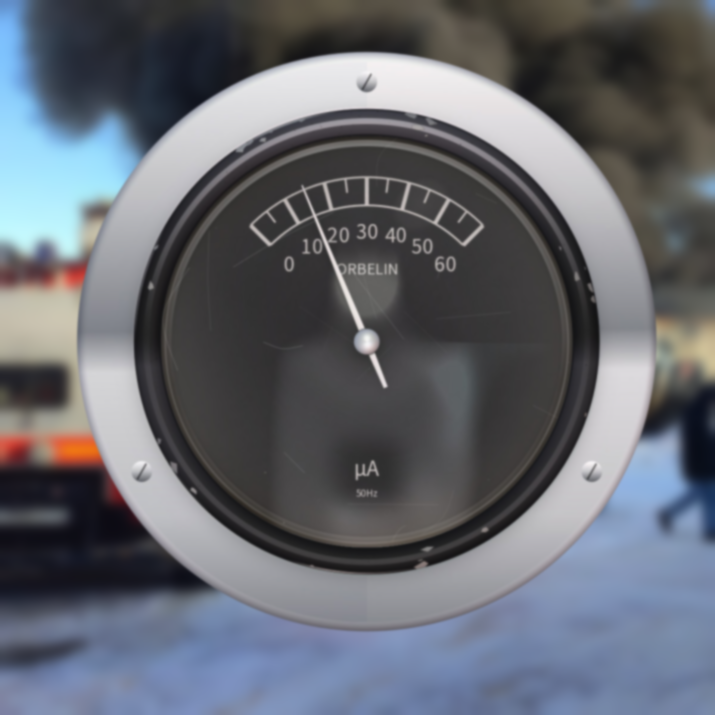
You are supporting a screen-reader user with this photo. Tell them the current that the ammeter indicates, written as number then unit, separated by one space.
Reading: 15 µA
